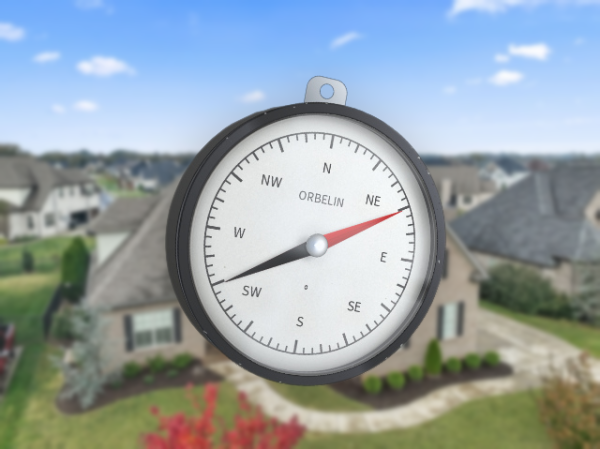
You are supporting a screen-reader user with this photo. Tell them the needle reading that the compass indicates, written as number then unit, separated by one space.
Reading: 60 °
